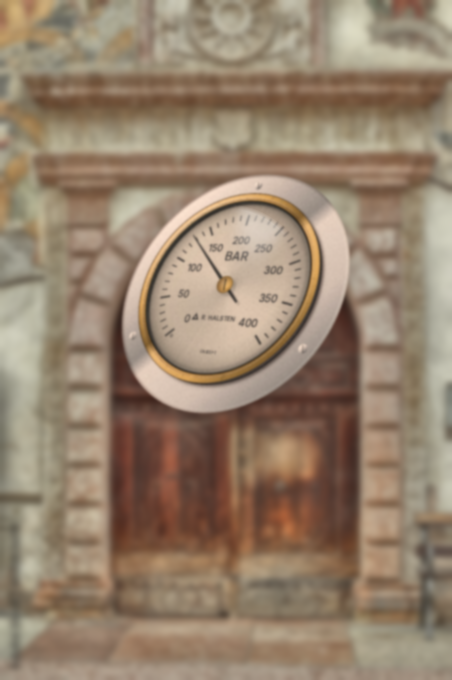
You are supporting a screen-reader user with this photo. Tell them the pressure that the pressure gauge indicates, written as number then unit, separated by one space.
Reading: 130 bar
